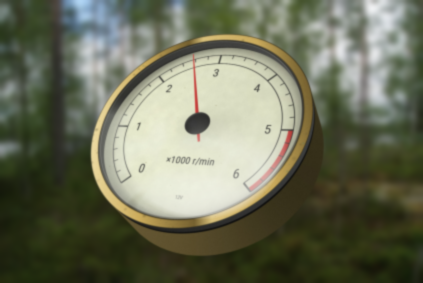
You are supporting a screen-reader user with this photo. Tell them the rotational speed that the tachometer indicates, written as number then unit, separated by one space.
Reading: 2600 rpm
